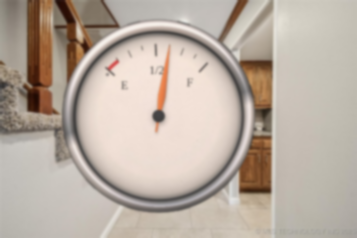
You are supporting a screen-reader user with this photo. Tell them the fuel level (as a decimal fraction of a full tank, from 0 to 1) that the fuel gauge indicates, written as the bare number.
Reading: 0.625
